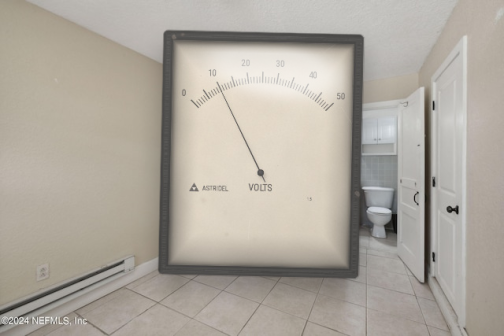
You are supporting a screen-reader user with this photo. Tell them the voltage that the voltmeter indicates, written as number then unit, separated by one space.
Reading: 10 V
